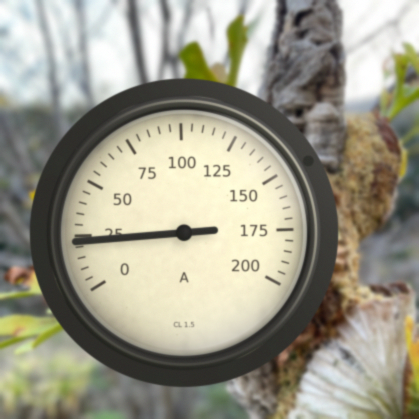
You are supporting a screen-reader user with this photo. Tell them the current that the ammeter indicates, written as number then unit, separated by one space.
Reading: 22.5 A
